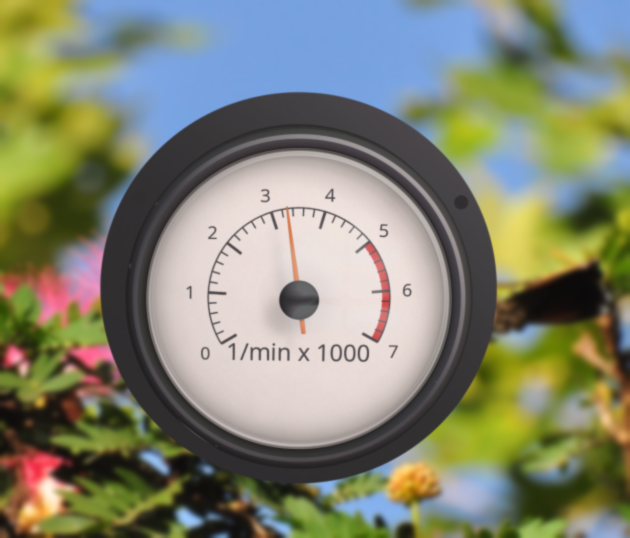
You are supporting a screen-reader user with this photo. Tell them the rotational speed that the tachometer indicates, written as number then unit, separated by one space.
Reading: 3300 rpm
